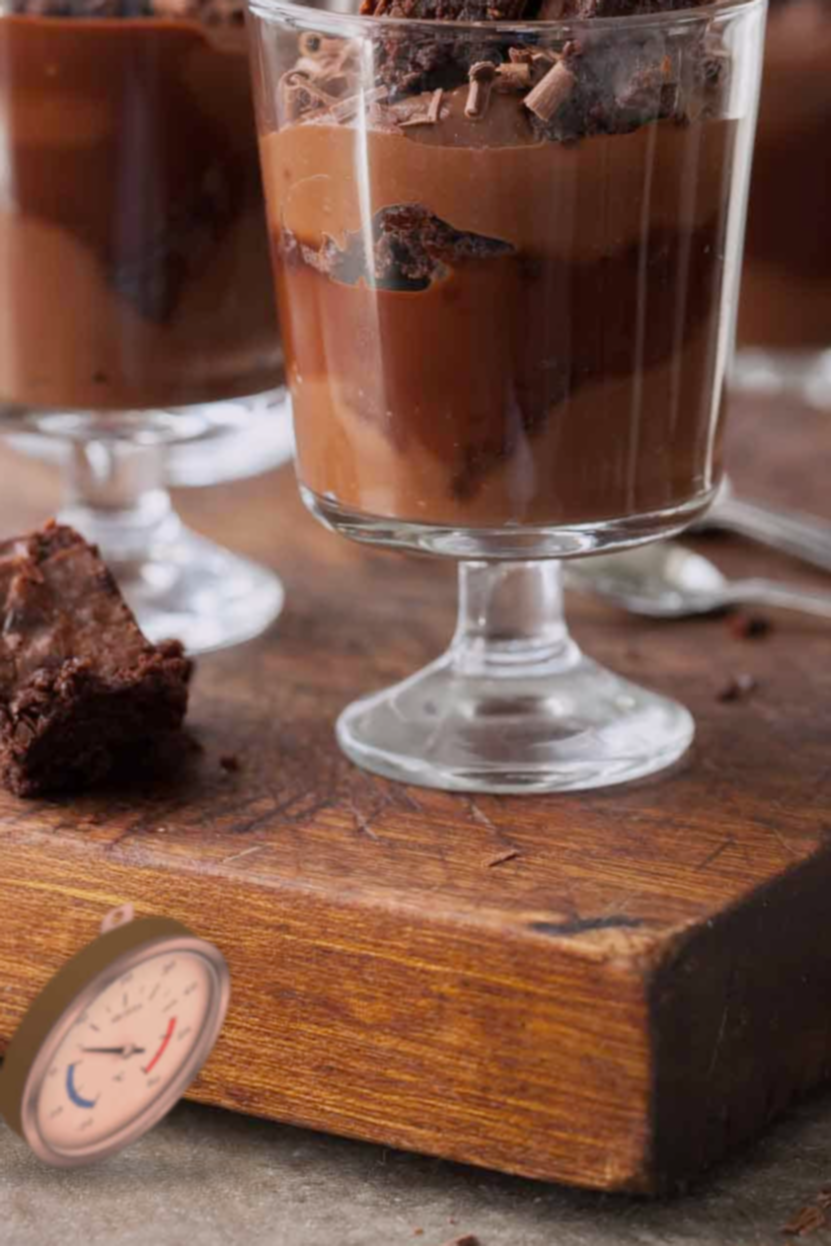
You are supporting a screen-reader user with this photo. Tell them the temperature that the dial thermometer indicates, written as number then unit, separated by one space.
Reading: 5 °C
